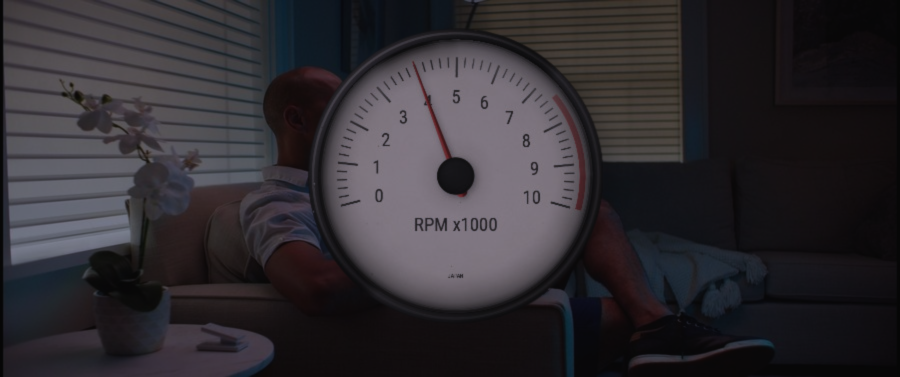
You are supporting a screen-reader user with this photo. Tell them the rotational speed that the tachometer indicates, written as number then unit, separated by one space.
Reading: 4000 rpm
